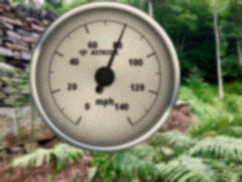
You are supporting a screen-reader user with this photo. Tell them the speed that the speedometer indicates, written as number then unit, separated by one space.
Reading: 80 mph
